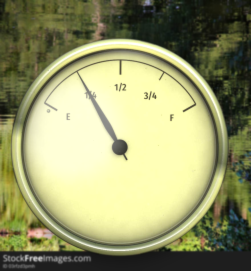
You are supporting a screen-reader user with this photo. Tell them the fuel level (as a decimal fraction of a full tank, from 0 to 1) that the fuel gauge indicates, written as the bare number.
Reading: 0.25
